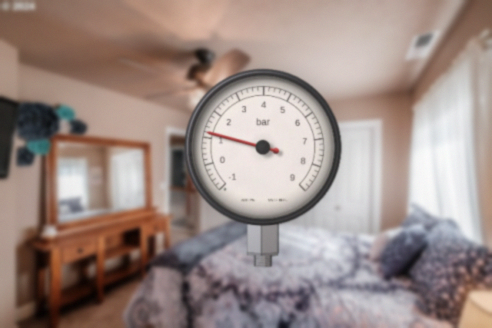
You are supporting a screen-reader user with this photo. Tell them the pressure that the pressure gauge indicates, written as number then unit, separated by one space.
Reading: 1.2 bar
